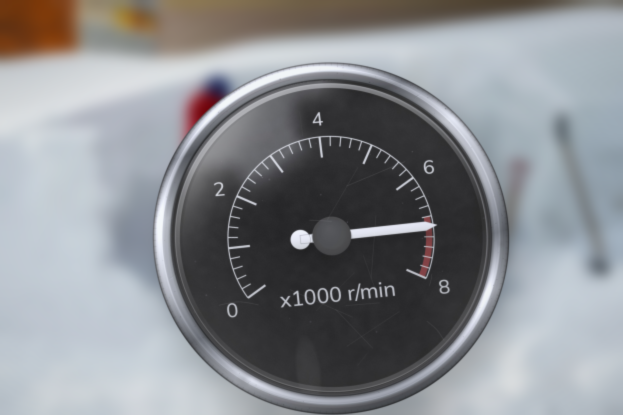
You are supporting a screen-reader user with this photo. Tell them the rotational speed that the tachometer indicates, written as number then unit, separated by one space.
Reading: 7000 rpm
